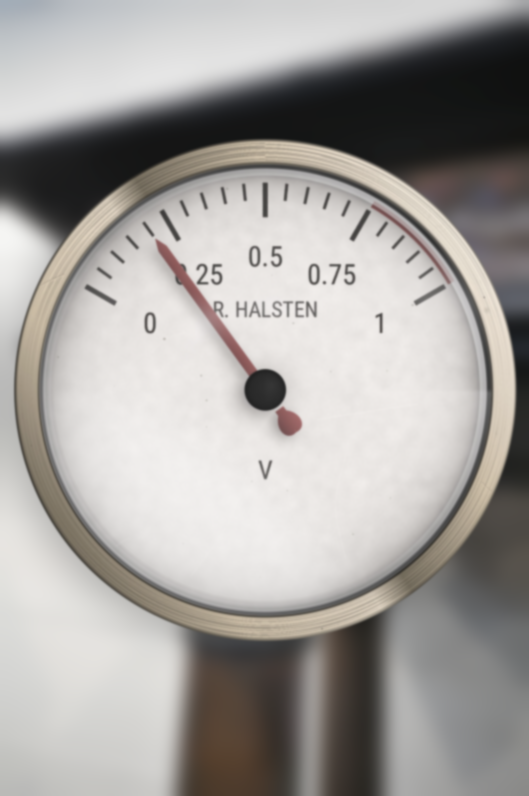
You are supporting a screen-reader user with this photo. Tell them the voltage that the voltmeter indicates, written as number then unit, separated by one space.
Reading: 0.2 V
